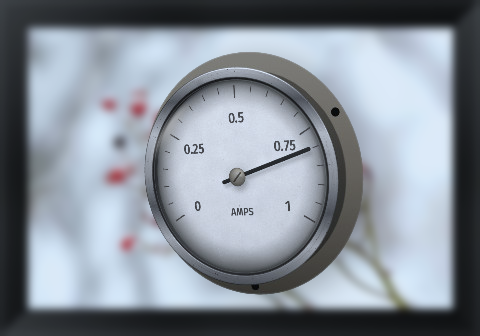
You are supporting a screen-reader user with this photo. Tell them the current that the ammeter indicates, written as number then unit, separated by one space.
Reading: 0.8 A
